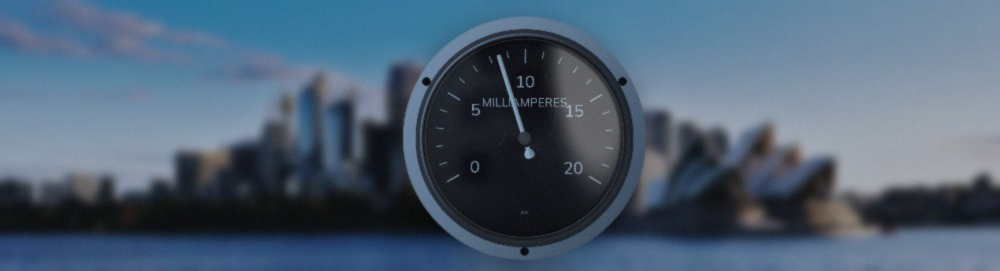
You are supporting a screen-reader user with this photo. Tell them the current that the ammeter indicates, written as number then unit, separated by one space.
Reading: 8.5 mA
